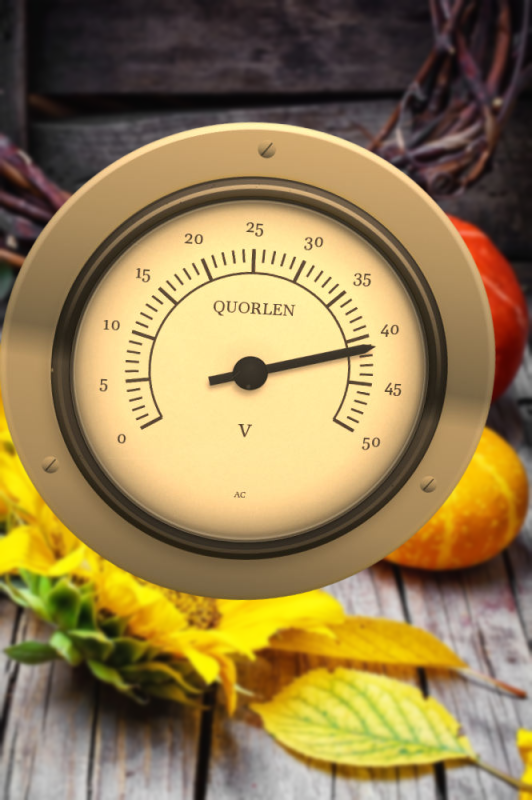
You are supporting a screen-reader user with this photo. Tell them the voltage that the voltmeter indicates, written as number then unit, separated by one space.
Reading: 41 V
